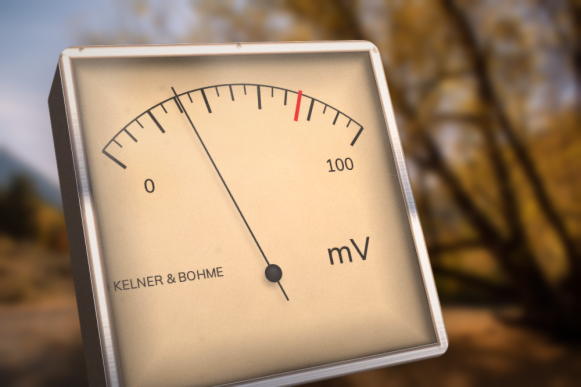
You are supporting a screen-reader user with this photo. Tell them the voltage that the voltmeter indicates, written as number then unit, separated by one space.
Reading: 30 mV
